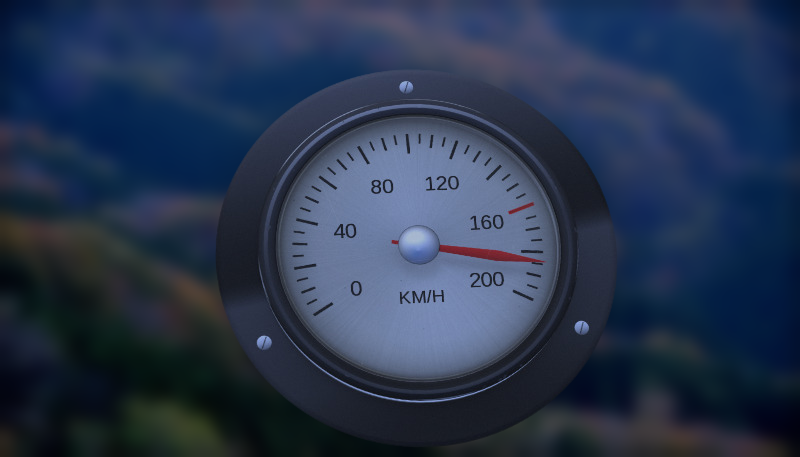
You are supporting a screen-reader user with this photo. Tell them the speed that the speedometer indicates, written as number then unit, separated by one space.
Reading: 185 km/h
